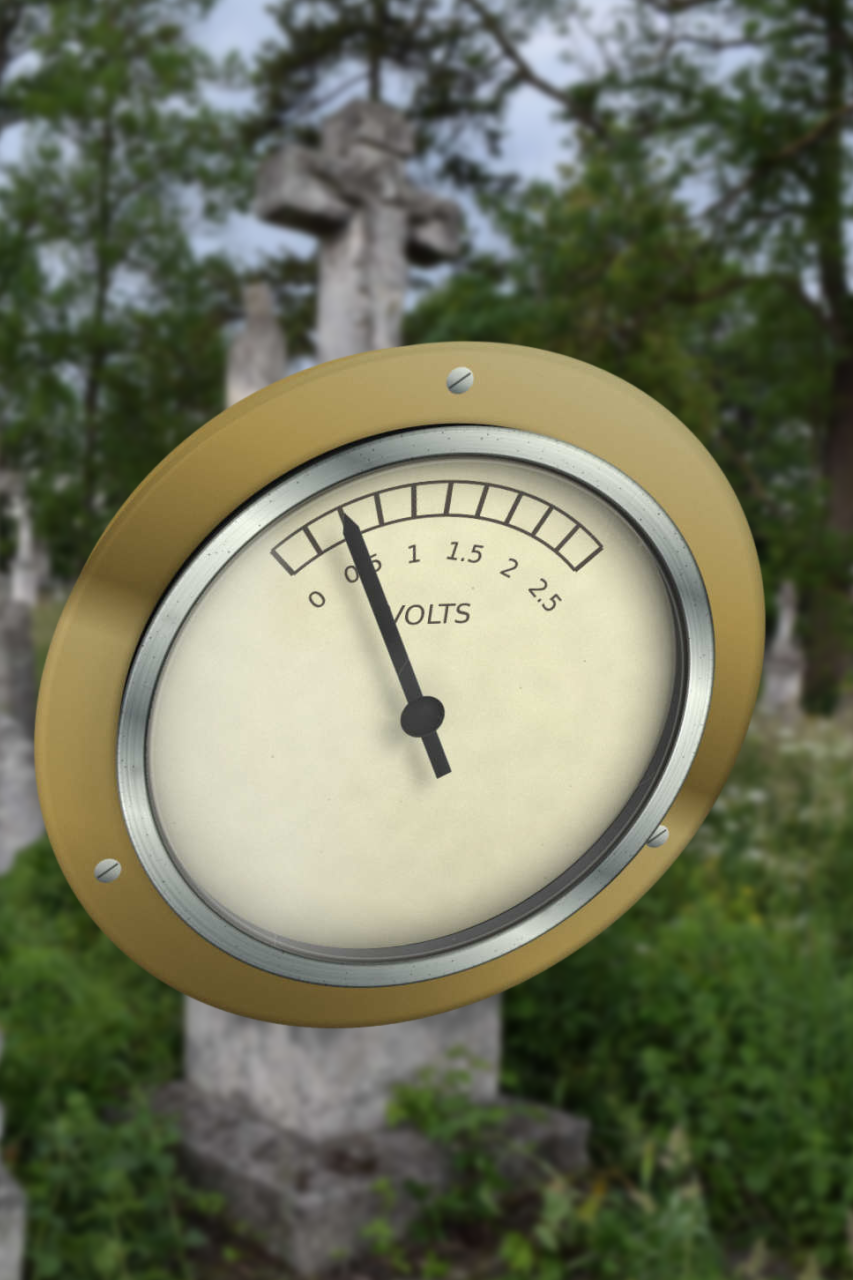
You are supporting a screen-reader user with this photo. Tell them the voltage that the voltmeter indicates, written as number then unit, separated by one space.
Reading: 0.5 V
